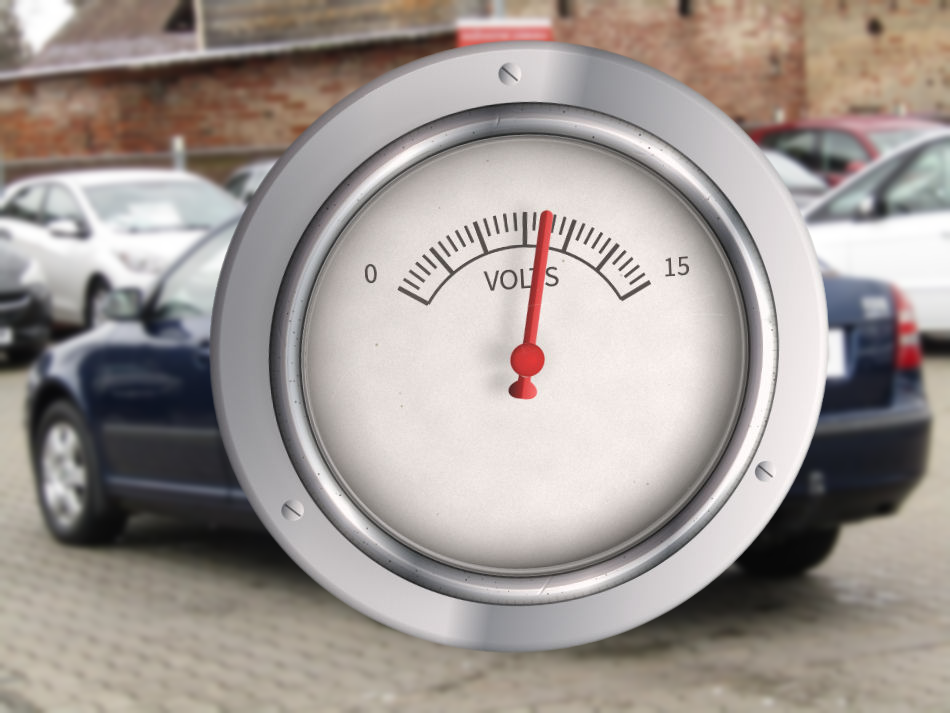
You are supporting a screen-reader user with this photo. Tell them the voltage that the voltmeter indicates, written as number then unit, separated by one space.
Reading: 8.5 V
